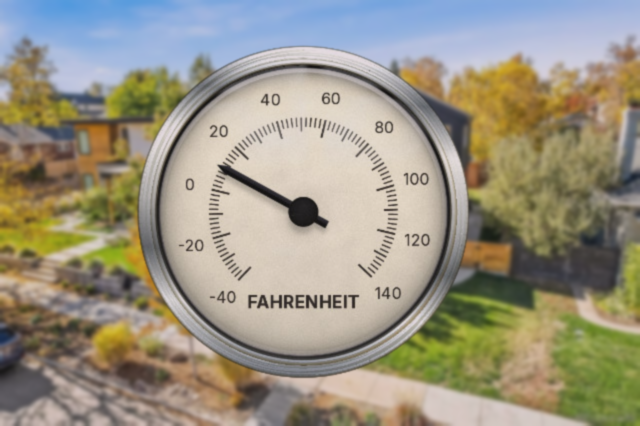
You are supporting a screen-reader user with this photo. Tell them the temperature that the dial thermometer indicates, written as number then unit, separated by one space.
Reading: 10 °F
